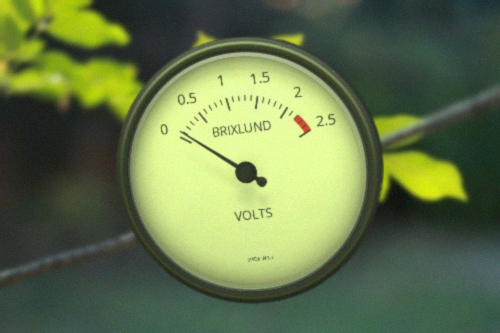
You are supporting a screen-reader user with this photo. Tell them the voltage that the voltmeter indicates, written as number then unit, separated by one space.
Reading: 0.1 V
